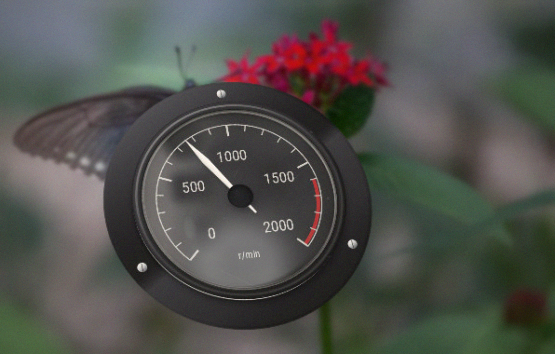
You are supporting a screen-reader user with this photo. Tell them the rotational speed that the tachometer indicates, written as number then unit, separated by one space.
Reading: 750 rpm
